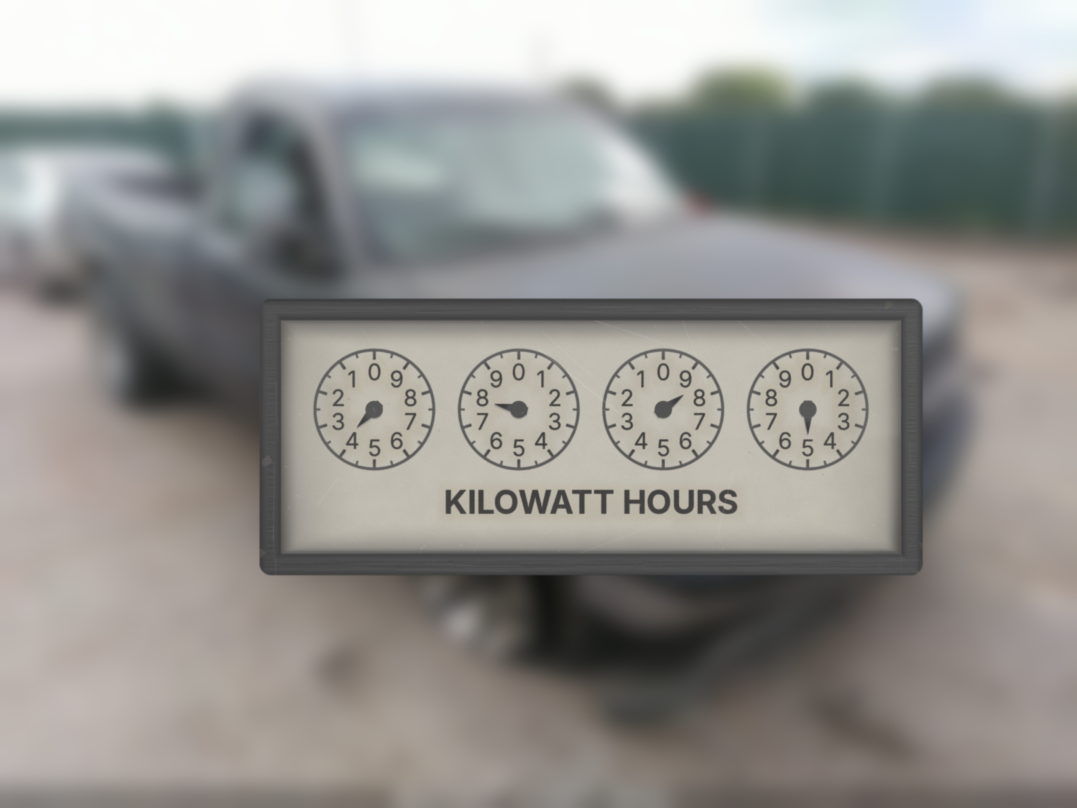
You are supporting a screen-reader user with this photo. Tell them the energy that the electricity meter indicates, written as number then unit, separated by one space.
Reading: 3785 kWh
